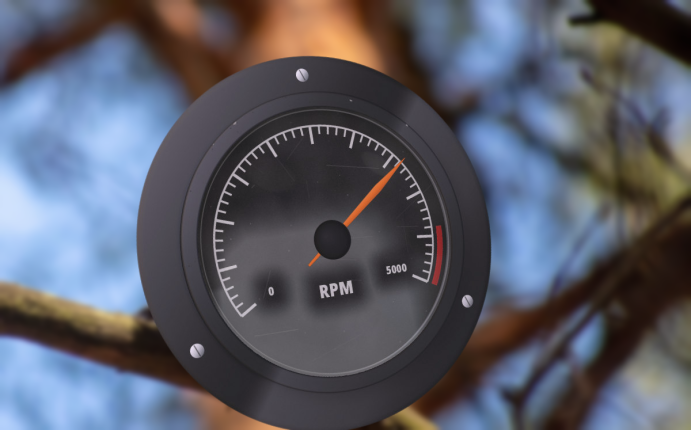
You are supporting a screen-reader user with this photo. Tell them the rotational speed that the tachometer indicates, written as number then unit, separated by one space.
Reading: 3600 rpm
